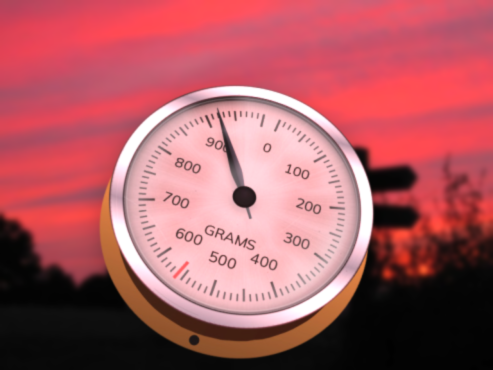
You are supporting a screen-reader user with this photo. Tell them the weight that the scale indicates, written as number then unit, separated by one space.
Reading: 920 g
